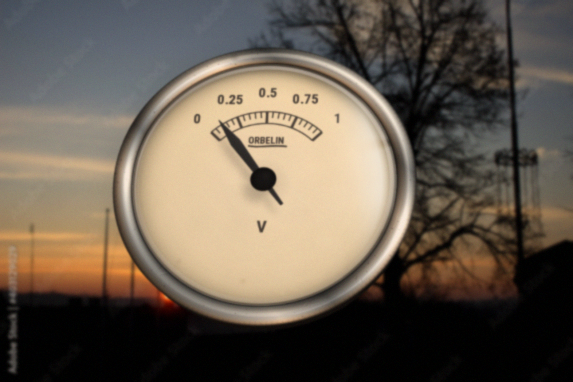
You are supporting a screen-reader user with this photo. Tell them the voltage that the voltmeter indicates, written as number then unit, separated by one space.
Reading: 0.1 V
